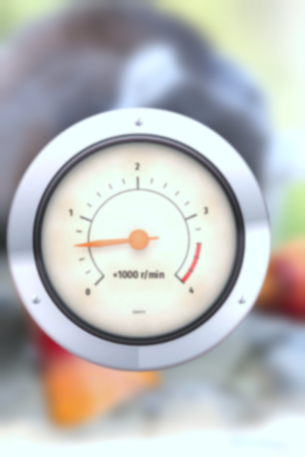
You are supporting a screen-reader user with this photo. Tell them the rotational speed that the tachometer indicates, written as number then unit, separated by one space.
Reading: 600 rpm
